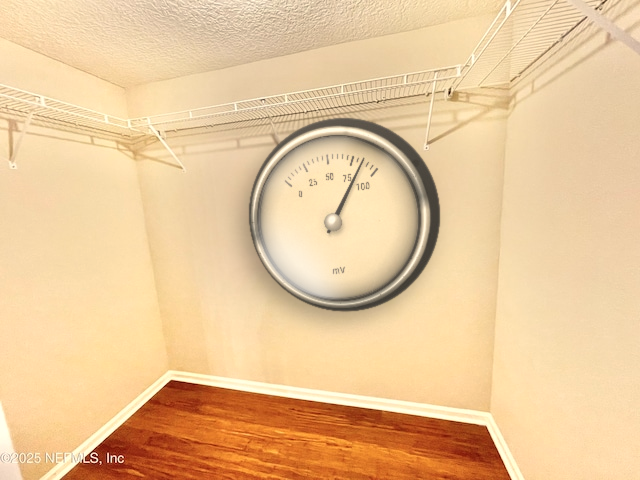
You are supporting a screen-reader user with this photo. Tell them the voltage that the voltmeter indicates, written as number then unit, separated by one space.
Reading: 85 mV
